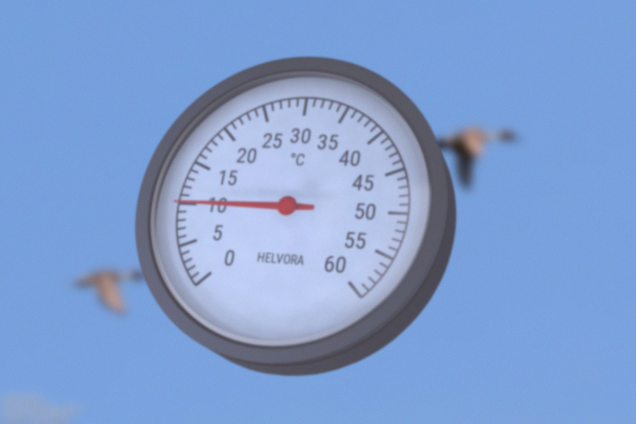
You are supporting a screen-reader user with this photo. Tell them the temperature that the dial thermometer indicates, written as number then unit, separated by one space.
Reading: 10 °C
